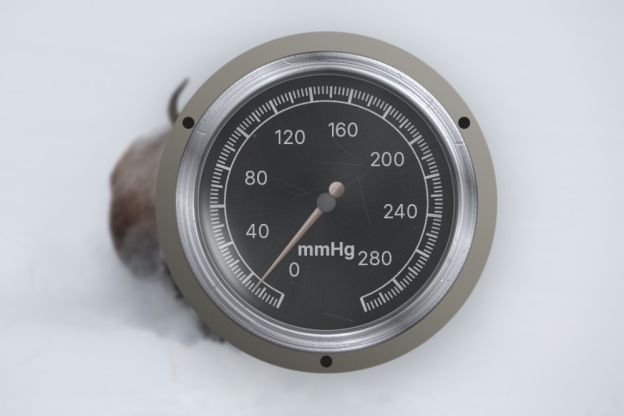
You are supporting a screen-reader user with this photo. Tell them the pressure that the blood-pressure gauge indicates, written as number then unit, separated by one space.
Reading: 14 mmHg
